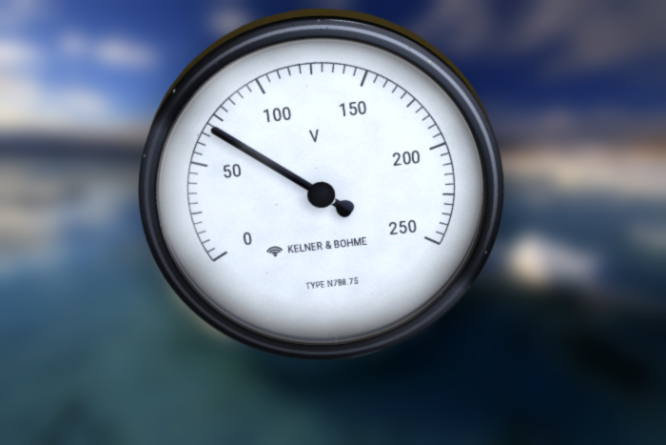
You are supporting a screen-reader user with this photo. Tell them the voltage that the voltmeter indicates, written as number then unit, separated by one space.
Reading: 70 V
